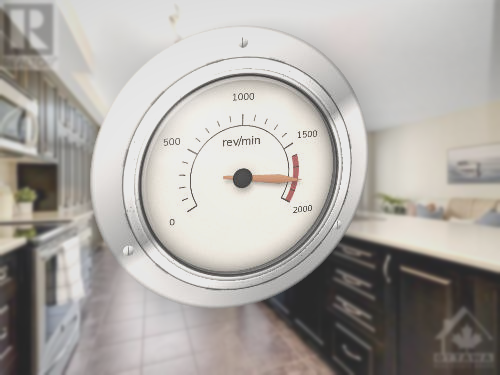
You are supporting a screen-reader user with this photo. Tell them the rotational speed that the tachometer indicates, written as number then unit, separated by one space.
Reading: 1800 rpm
